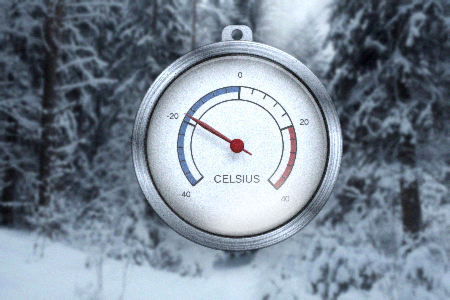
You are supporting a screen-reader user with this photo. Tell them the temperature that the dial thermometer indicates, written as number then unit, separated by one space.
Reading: -18 °C
